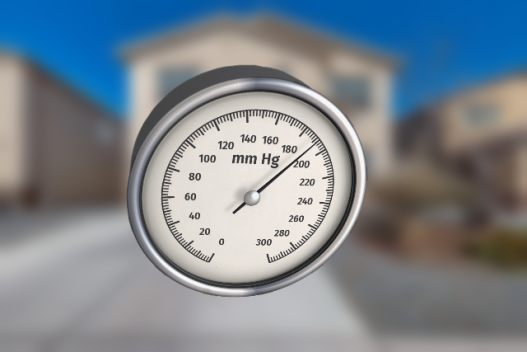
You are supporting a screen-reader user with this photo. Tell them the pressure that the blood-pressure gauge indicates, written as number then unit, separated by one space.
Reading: 190 mmHg
